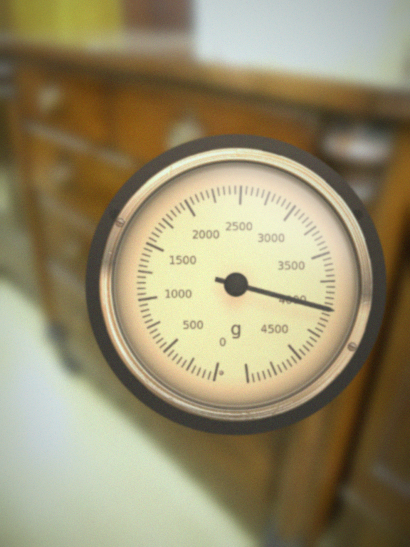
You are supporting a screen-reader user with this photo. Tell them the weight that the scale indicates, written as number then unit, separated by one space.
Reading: 4000 g
